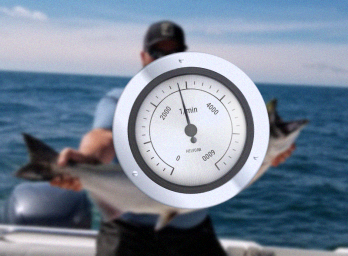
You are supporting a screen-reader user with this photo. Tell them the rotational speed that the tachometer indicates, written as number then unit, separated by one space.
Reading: 2800 rpm
